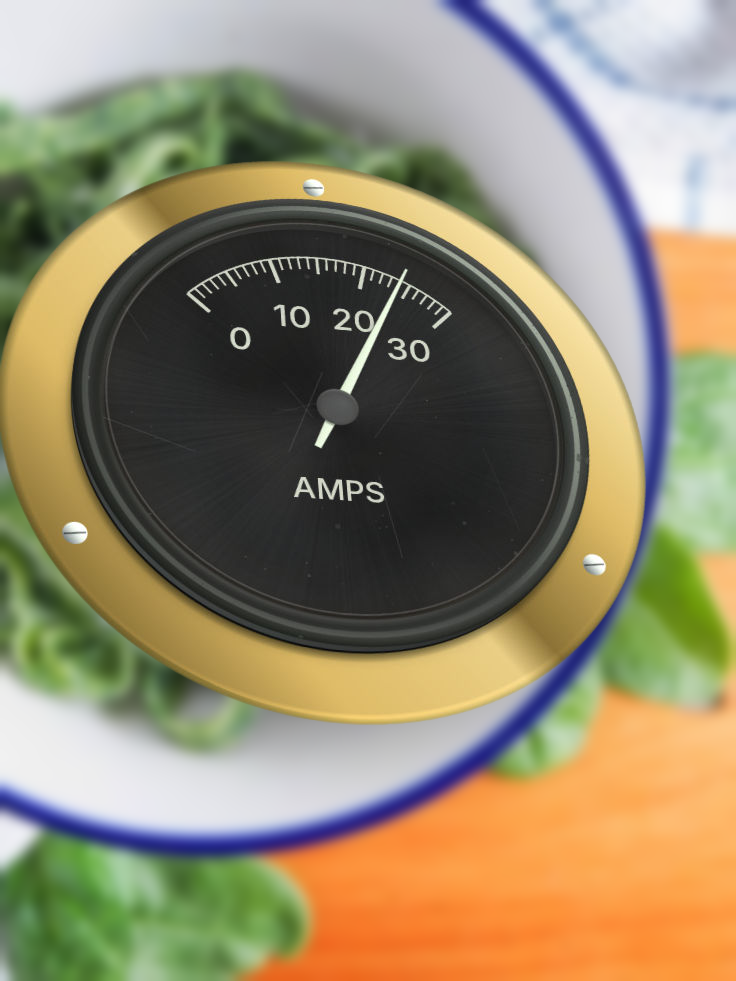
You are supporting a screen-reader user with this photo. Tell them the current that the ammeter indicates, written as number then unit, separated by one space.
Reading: 24 A
